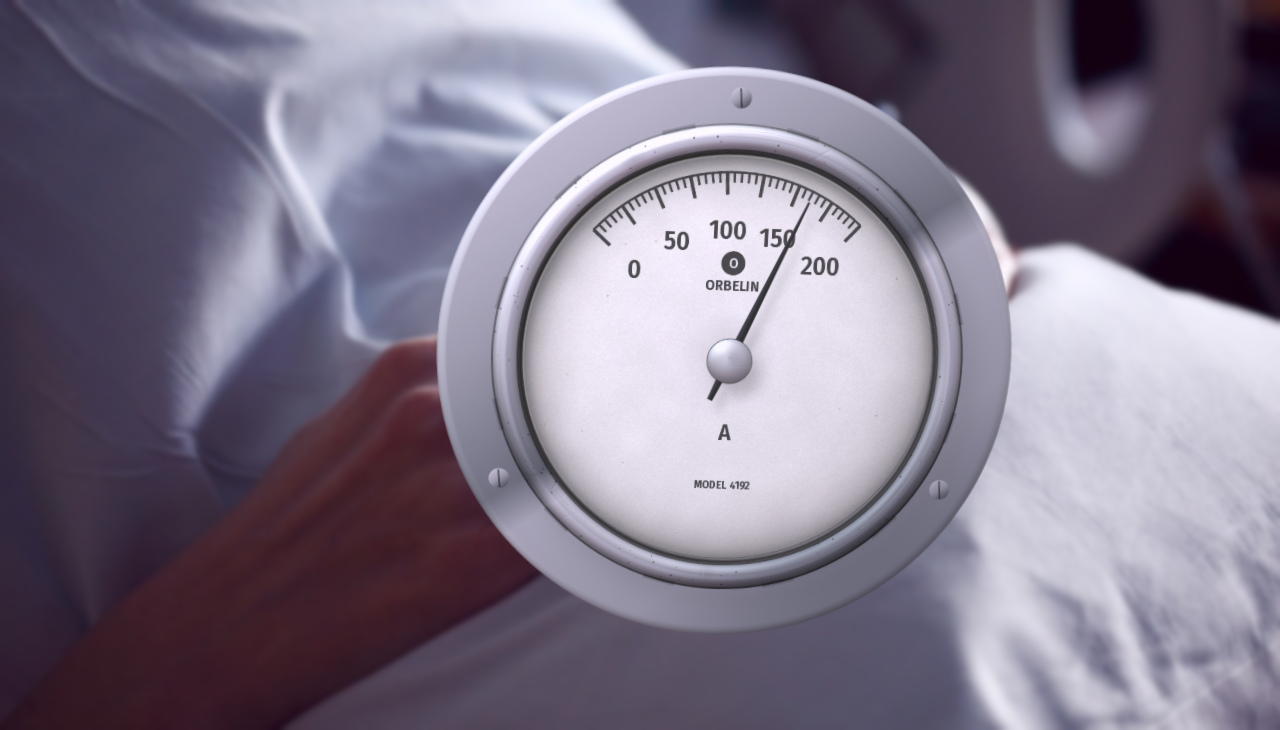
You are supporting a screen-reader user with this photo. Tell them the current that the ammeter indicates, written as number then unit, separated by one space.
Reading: 160 A
